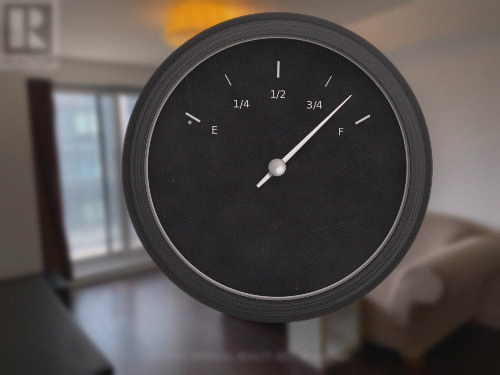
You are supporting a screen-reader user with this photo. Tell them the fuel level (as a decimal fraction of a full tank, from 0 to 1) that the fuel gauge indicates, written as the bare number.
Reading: 0.875
